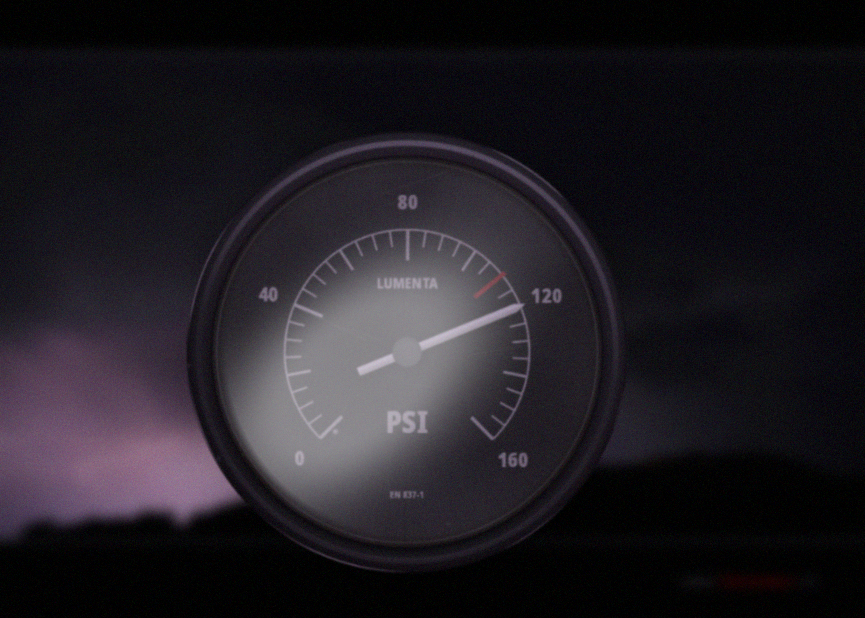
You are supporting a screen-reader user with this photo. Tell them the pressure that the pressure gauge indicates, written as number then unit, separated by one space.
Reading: 120 psi
